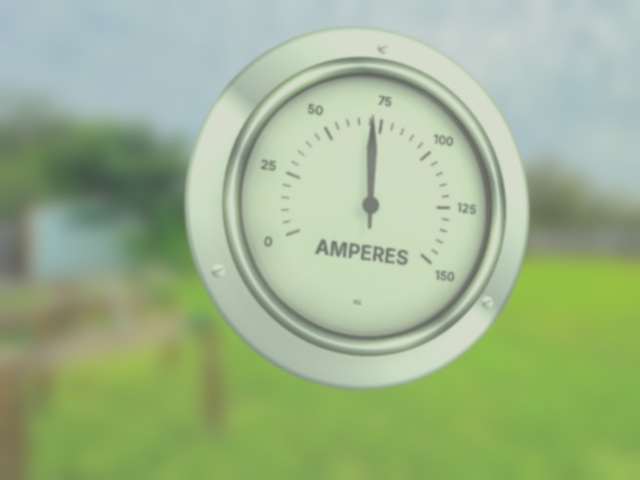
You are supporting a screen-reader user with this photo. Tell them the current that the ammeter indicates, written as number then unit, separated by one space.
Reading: 70 A
